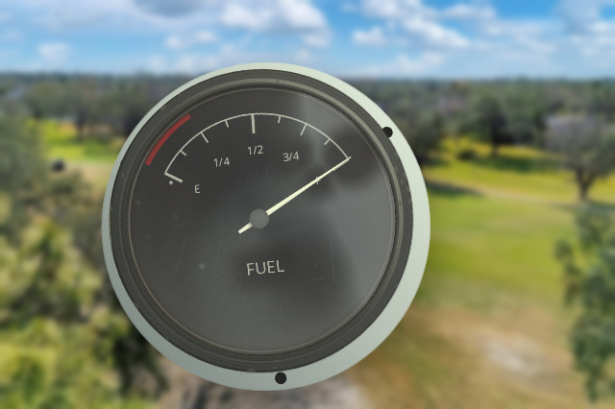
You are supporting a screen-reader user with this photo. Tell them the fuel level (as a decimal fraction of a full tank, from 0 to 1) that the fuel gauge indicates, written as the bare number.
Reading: 1
